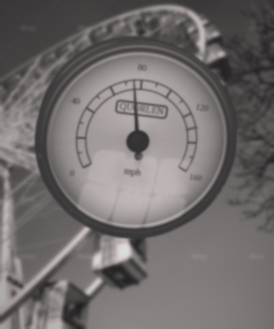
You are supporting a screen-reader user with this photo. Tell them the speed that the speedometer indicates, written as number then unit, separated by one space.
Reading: 75 mph
